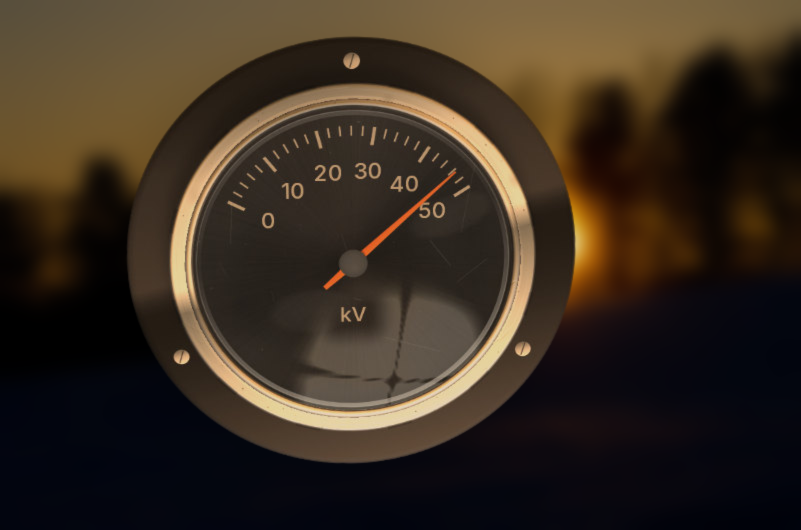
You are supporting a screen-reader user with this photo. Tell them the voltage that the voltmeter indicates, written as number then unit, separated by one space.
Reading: 46 kV
